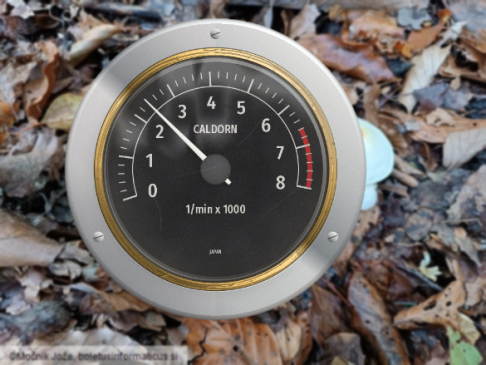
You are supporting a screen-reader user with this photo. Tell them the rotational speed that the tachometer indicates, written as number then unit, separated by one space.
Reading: 2400 rpm
